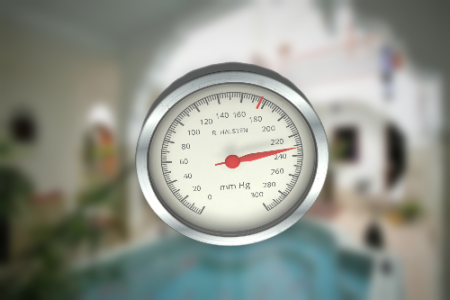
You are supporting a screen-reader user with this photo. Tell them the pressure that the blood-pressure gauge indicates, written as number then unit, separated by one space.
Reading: 230 mmHg
